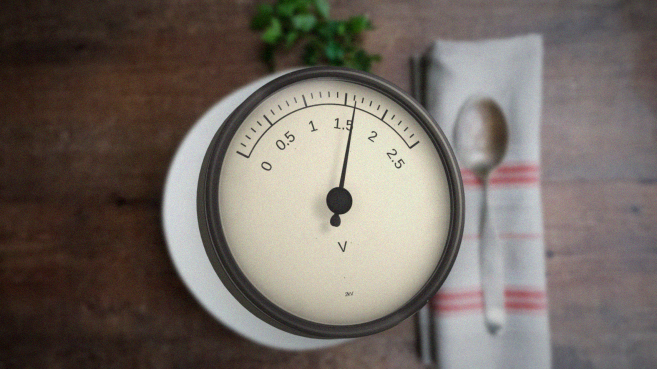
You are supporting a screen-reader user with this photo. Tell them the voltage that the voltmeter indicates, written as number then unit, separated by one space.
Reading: 1.6 V
